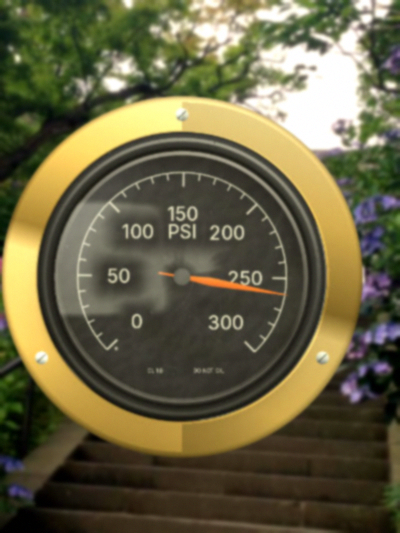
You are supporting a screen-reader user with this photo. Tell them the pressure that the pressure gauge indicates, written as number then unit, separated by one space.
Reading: 260 psi
